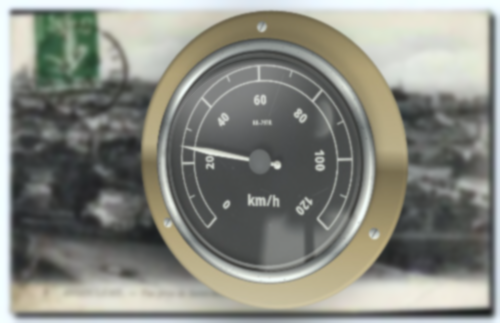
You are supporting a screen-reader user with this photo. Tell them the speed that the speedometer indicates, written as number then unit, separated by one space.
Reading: 25 km/h
